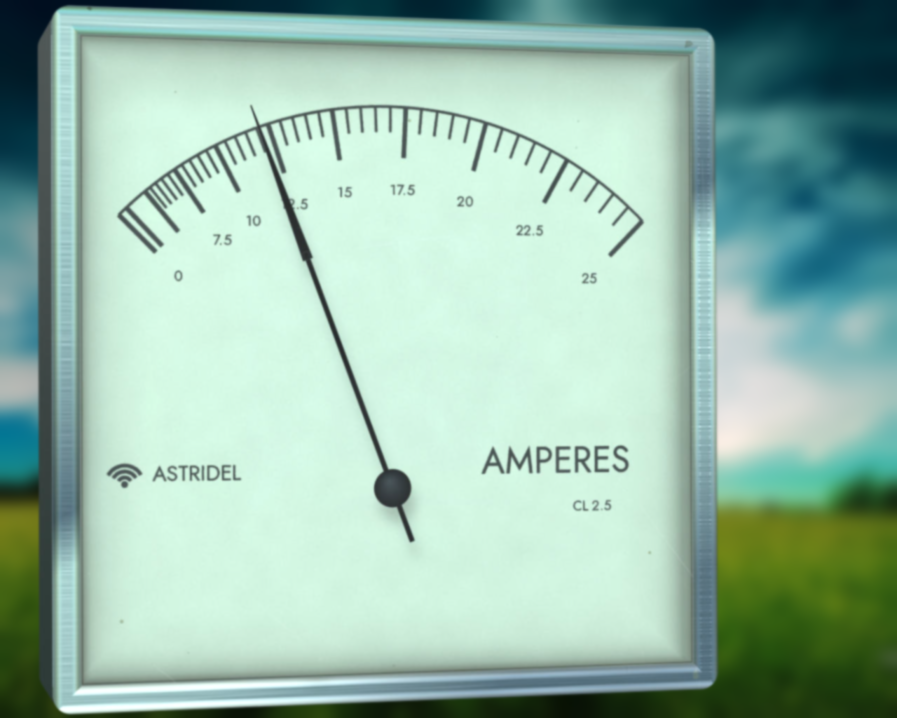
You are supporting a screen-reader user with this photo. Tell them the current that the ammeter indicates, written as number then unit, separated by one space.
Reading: 12 A
